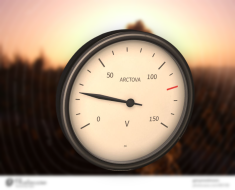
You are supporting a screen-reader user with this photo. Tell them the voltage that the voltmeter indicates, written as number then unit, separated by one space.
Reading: 25 V
